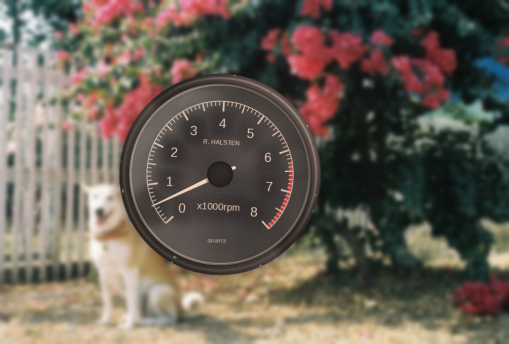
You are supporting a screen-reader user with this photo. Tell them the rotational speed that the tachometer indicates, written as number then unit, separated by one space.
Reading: 500 rpm
